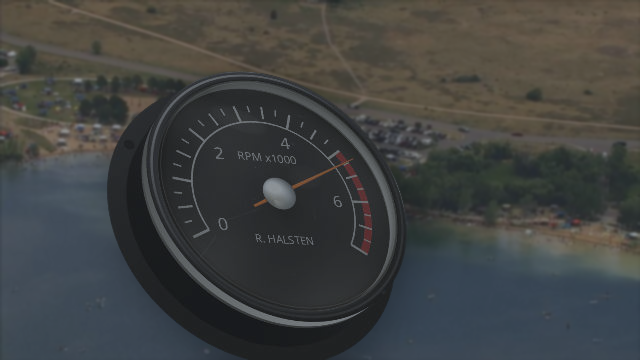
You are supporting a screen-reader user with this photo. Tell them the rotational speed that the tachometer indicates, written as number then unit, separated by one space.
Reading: 5250 rpm
